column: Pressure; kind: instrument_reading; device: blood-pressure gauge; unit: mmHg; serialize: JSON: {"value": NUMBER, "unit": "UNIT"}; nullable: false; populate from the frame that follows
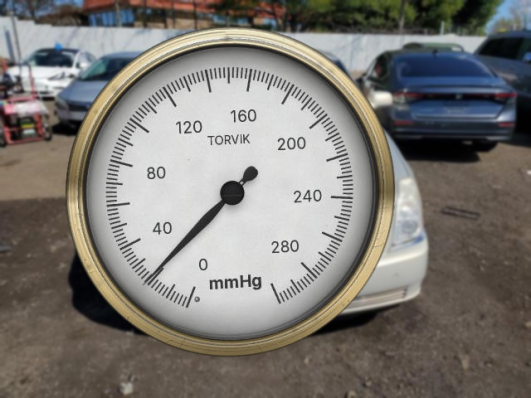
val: {"value": 22, "unit": "mmHg"}
